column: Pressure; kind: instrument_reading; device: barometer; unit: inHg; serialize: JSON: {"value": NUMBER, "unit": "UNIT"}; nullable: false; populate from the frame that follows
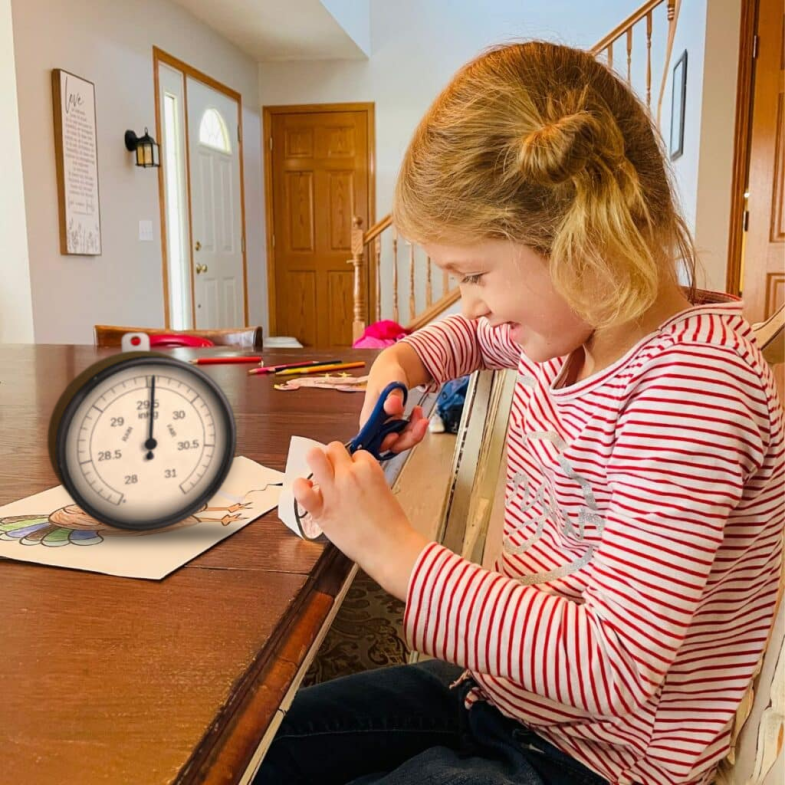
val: {"value": 29.55, "unit": "inHg"}
